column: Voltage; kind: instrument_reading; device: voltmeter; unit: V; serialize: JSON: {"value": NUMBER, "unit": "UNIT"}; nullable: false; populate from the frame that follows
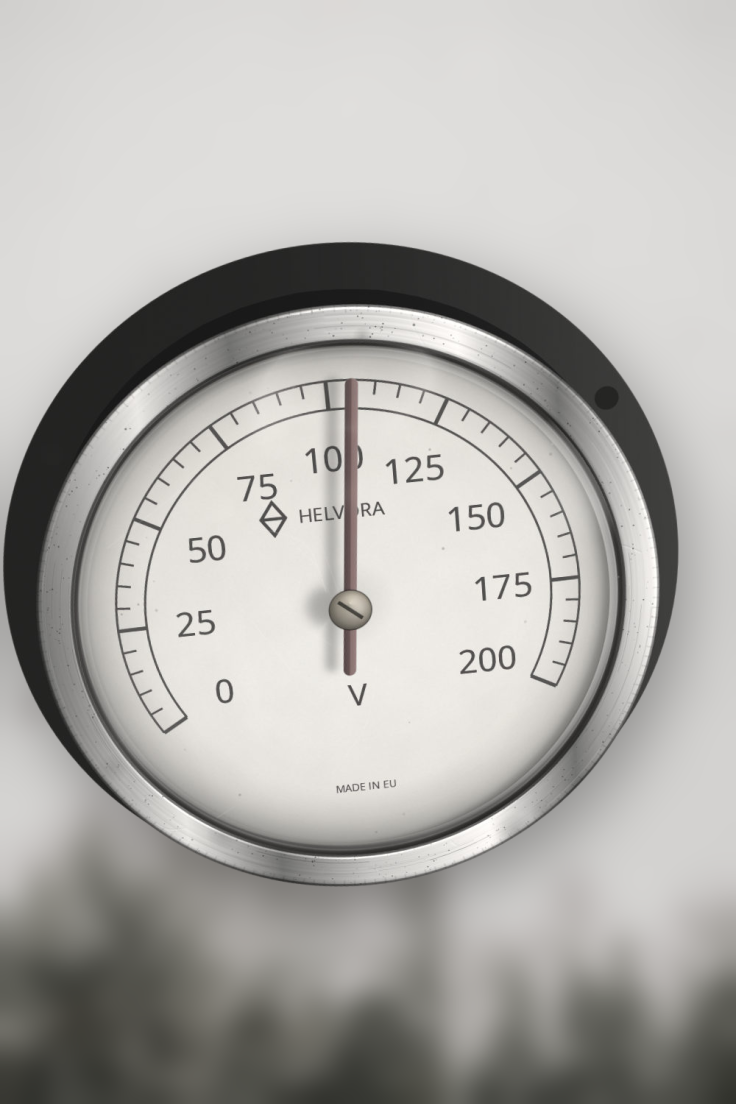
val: {"value": 105, "unit": "V"}
